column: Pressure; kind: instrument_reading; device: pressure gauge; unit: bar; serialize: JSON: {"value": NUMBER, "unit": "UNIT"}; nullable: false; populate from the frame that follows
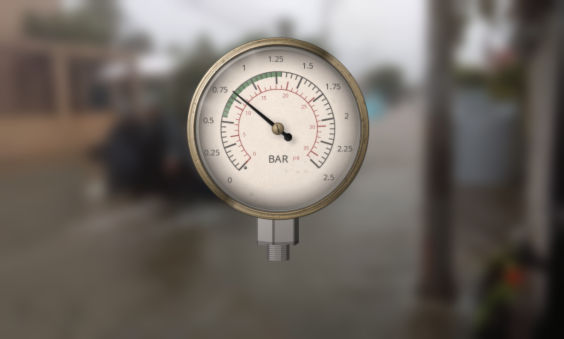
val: {"value": 0.8, "unit": "bar"}
